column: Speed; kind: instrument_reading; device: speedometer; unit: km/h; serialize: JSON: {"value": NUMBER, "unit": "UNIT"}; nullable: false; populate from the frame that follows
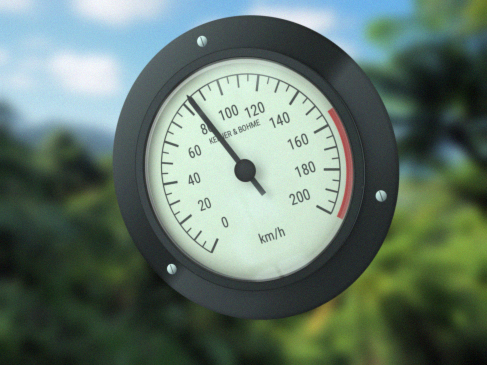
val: {"value": 85, "unit": "km/h"}
